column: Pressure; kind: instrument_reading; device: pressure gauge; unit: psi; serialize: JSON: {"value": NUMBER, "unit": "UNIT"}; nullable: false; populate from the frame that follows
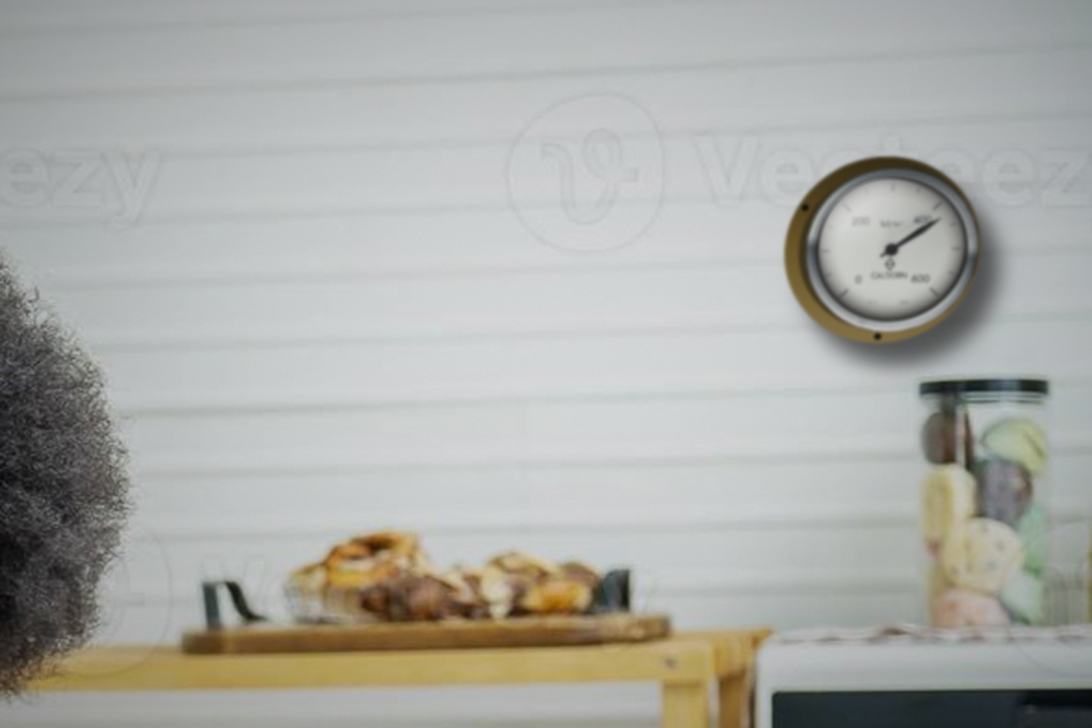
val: {"value": 425, "unit": "psi"}
